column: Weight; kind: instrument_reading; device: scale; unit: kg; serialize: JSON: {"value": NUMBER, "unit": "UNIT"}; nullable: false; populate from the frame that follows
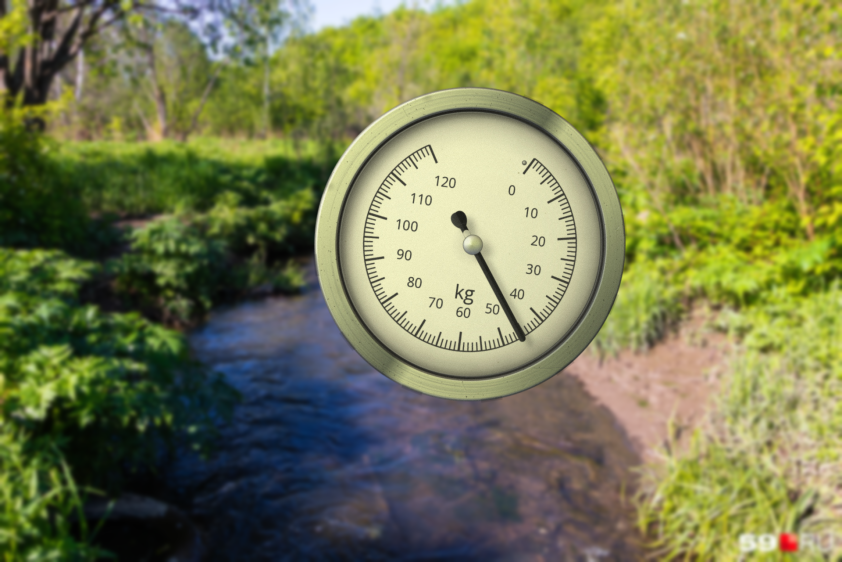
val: {"value": 46, "unit": "kg"}
